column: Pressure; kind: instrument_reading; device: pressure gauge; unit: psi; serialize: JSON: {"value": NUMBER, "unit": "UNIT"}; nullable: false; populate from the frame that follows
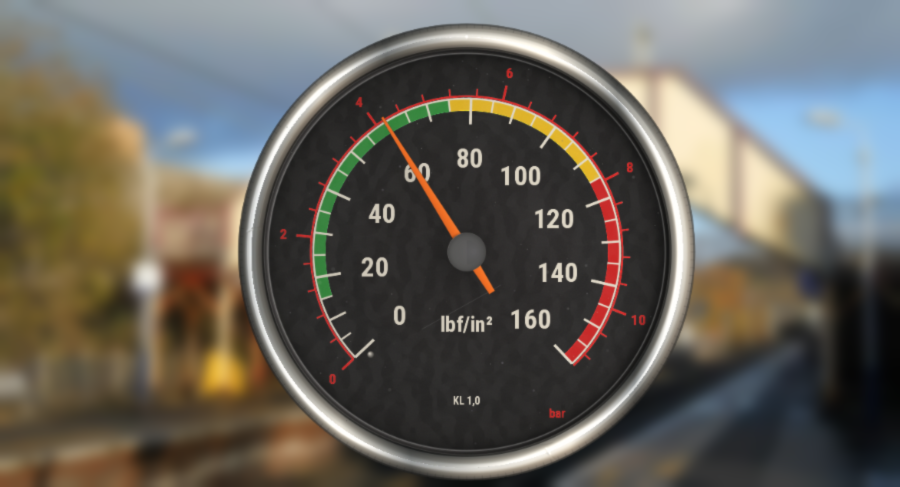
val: {"value": 60, "unit": "psi"}
